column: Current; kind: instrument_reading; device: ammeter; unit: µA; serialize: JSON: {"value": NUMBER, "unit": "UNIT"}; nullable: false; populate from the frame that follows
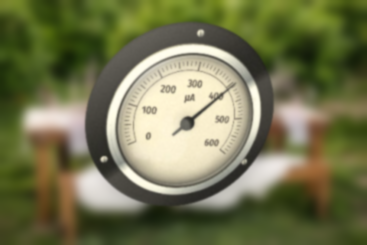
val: {"value": 400, "unit": "µA"}
